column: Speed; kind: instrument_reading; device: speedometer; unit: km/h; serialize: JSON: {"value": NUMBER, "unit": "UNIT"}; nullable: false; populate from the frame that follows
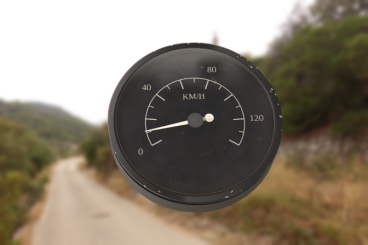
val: {"value": 10, "unit": "km/h"}
